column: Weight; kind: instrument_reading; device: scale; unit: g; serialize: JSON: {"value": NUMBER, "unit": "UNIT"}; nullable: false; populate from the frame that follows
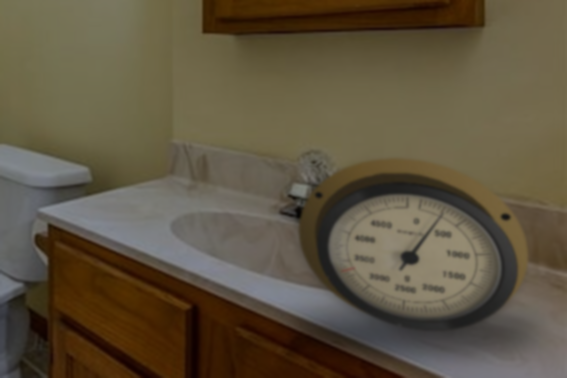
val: {"value": 250, "unit": "g"}
